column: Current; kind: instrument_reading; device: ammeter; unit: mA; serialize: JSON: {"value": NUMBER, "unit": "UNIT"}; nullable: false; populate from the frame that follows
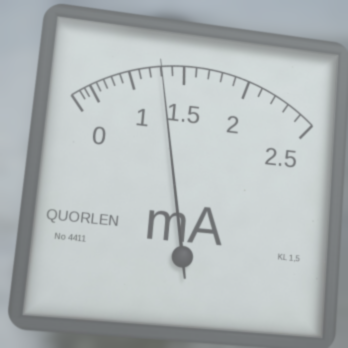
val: {"value": 1.3, "unit": "mA"}
